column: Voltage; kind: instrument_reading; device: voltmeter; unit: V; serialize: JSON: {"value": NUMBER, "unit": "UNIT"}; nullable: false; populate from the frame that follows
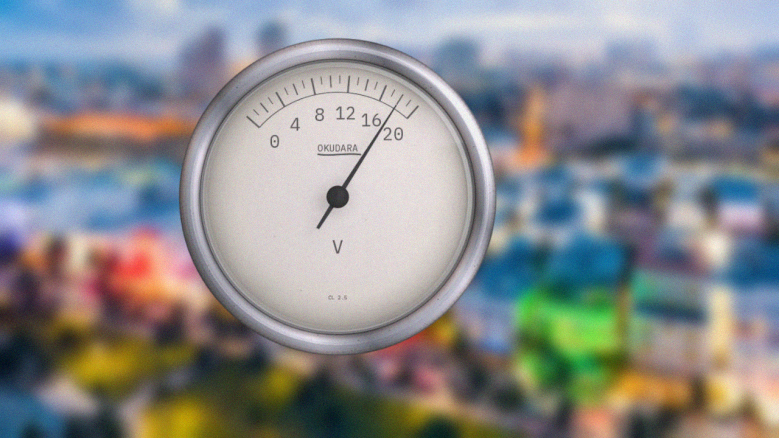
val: {"value": 18, "unit": "V"}
